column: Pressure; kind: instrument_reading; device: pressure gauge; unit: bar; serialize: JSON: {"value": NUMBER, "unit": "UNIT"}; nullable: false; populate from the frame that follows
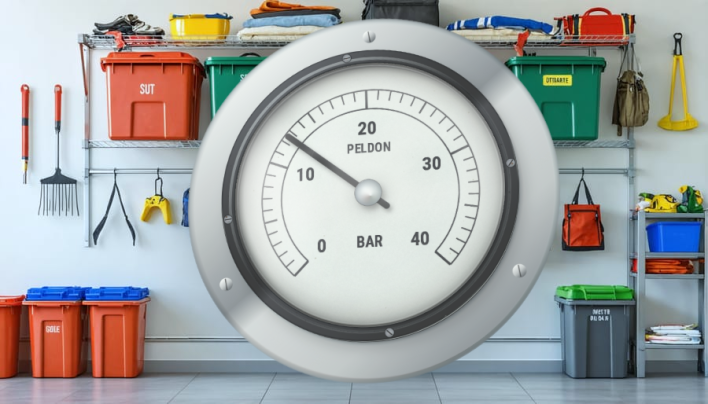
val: {"value": 12.5, "unit": "bar"}
